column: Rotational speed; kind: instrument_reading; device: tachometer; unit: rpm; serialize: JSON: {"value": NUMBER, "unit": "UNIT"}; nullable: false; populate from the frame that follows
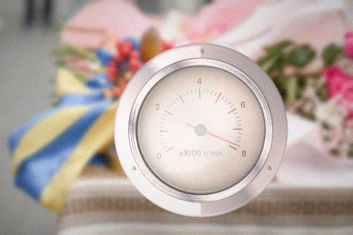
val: {"value": 7800, "unit": "rpm"}
